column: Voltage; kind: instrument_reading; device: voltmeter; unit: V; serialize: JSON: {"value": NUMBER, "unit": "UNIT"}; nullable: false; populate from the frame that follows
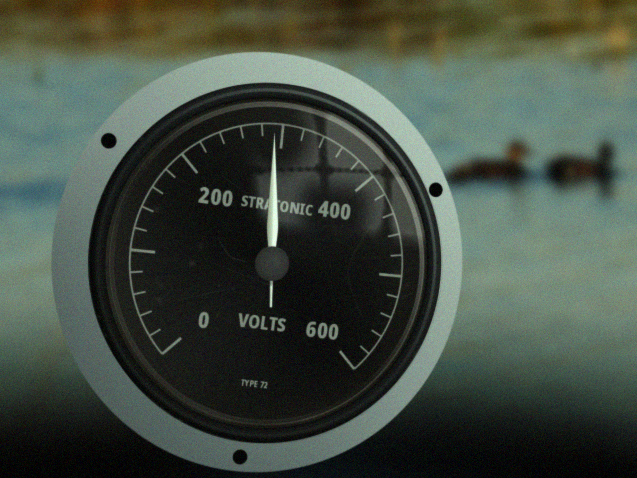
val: {"value": 290, "unit": "V"}
